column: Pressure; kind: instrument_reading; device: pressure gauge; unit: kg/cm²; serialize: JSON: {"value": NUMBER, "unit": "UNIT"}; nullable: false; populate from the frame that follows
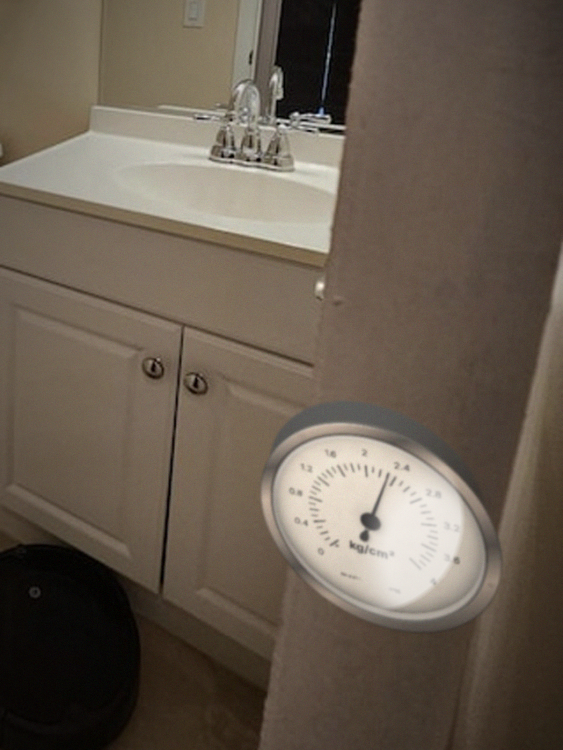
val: {"value": 2.3, "unit": "kg/cm²"}
